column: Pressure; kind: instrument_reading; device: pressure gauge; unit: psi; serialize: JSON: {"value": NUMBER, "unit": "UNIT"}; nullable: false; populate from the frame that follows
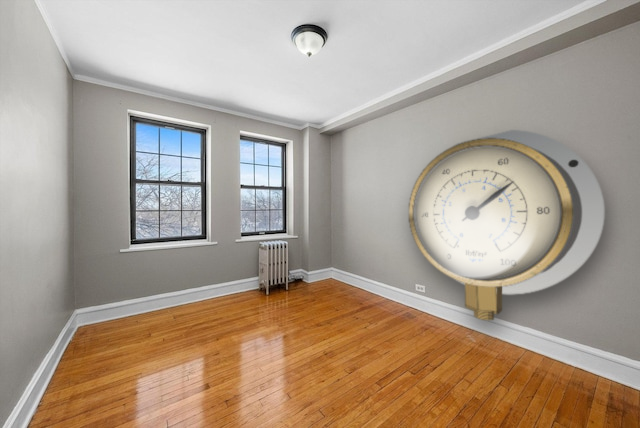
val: {"value": 67.5, "unit": "psi"}
